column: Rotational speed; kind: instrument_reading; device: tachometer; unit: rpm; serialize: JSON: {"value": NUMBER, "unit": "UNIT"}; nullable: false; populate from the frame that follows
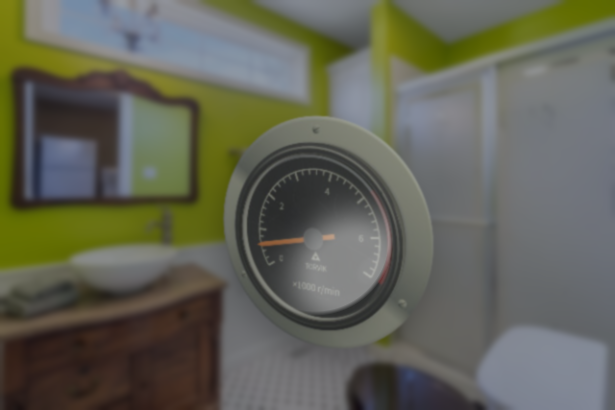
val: {"value": 600, "unit": "rpm"}
